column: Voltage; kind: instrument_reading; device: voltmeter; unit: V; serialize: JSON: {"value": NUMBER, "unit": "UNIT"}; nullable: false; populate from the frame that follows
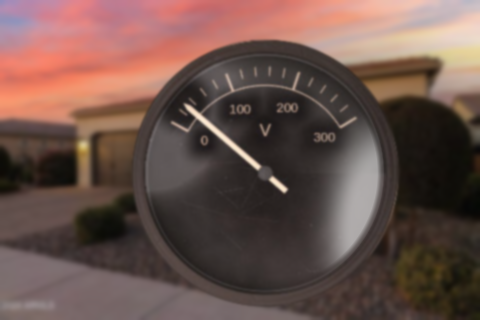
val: {"value": 30, "unit": "V"}
